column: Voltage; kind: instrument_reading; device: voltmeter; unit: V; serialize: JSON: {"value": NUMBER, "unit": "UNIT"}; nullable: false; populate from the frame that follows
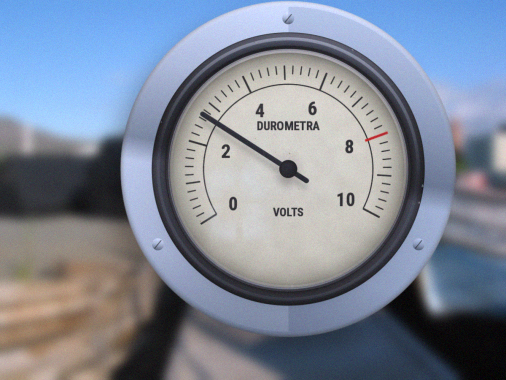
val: {"value": 2.7, "unit": "V"}
